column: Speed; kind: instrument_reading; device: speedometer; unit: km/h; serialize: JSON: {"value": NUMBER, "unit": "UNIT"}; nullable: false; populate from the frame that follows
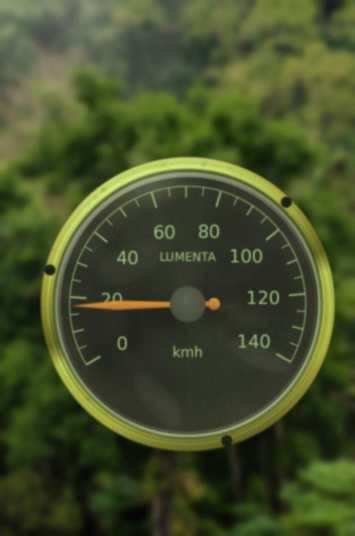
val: {"value": 17.5, "unit": "km/h"}
